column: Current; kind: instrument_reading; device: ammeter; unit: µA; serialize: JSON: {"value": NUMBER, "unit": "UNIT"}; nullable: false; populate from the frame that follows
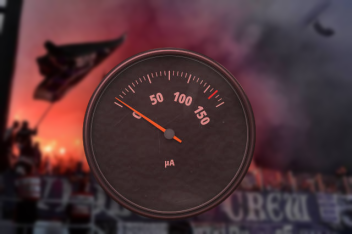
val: {"value": 5, "unit": "µA"}
